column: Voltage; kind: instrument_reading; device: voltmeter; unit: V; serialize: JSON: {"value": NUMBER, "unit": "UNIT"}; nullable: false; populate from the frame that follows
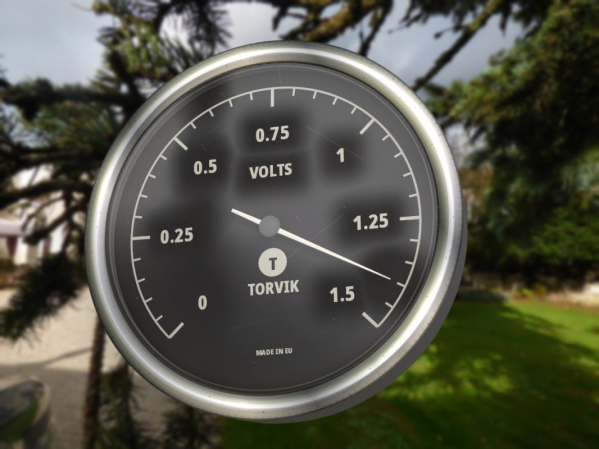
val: {"value": 1.4, "unit": "V"}
